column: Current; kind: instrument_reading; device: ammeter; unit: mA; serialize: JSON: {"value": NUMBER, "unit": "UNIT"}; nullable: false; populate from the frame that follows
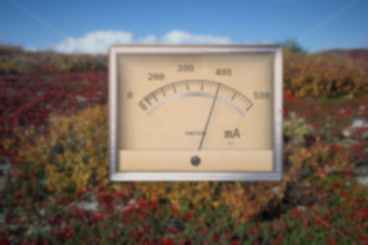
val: {"value": 400, "unit": "mA"}
